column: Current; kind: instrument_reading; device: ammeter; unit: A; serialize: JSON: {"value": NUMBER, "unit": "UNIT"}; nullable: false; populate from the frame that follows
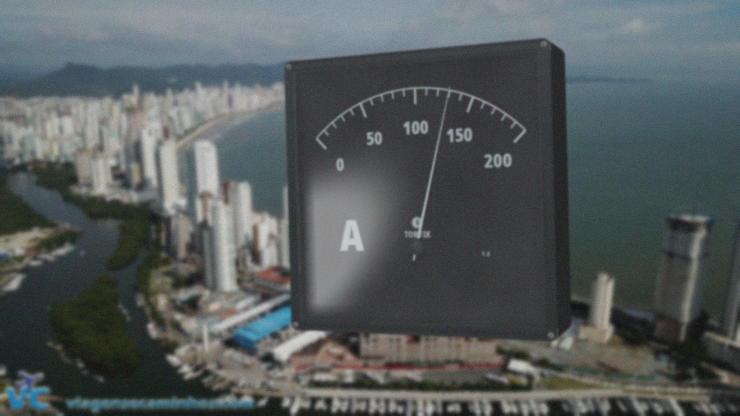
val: {"value": 130, "unit": "A"}
